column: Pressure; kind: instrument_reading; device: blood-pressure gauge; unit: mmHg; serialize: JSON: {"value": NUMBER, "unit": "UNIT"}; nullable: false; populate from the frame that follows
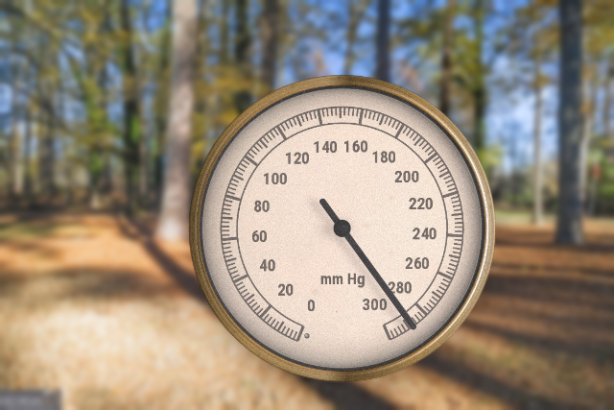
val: {"value": 288, "unit": "mmHg"}
